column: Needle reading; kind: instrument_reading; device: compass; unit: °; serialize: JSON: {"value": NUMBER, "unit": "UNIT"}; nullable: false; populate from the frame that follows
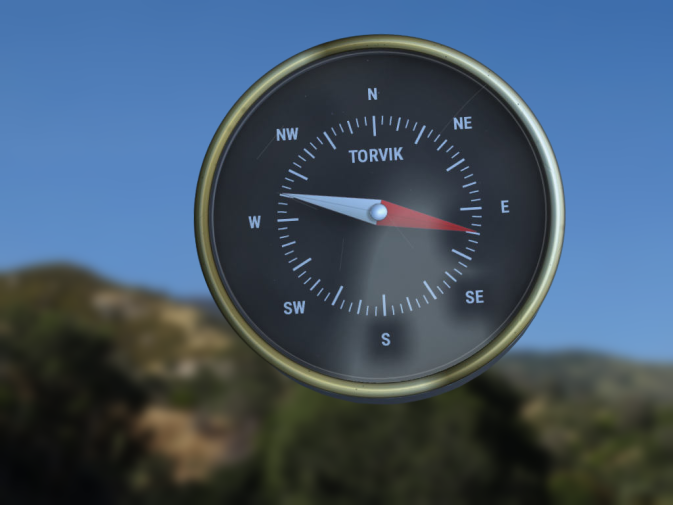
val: {"value": 105, "unit": "°"}
